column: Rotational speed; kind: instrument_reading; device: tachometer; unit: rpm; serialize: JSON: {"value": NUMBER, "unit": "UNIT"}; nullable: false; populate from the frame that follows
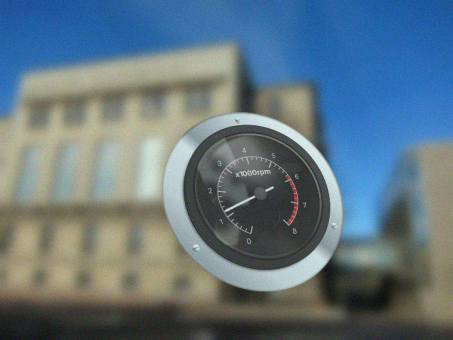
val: {"value": 1200, "unit": "rpm"}
